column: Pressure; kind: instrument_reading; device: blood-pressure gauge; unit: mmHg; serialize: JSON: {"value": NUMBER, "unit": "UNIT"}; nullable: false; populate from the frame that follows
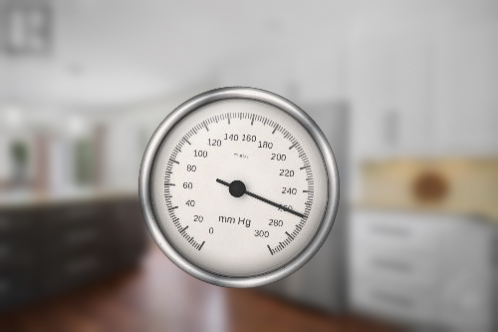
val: {"value": 260, "unit": "mmHg"}
